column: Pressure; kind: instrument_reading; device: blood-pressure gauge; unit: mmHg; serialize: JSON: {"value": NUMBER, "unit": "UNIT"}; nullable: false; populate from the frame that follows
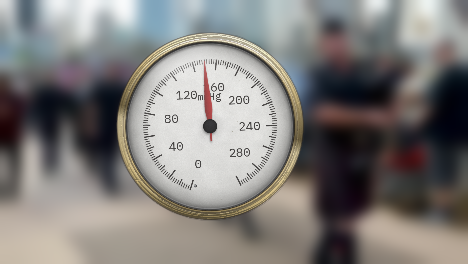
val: {"value": 150, "unit": "mmHg"}
